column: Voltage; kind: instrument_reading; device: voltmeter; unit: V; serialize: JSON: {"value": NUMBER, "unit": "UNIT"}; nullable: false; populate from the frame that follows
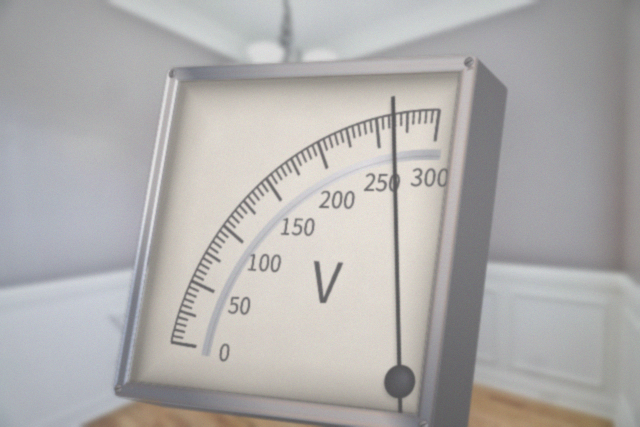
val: {"value": 265, "unit": "V"}
